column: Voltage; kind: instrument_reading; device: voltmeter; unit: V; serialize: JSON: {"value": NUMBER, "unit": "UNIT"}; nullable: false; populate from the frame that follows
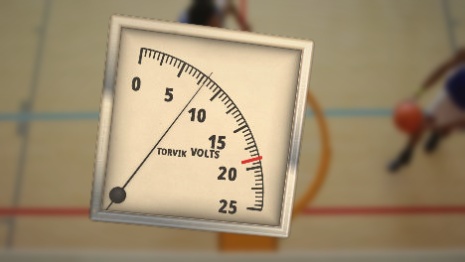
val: {"value": 8, "unit": "V"}
